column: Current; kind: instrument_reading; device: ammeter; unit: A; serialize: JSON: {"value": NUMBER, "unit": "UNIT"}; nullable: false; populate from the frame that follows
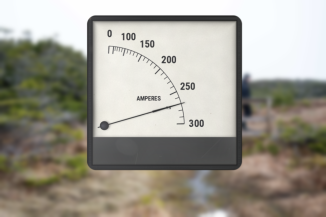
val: {"value": 270, "unit": "A"}
